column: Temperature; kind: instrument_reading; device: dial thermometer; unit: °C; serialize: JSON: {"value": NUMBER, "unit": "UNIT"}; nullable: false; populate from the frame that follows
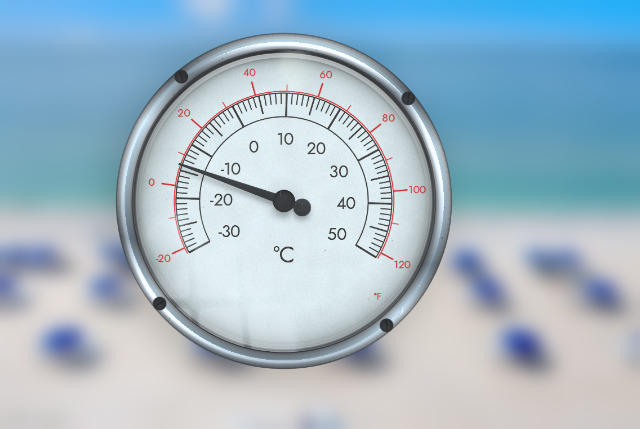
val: {"value": -14, "unit": "°C"}
